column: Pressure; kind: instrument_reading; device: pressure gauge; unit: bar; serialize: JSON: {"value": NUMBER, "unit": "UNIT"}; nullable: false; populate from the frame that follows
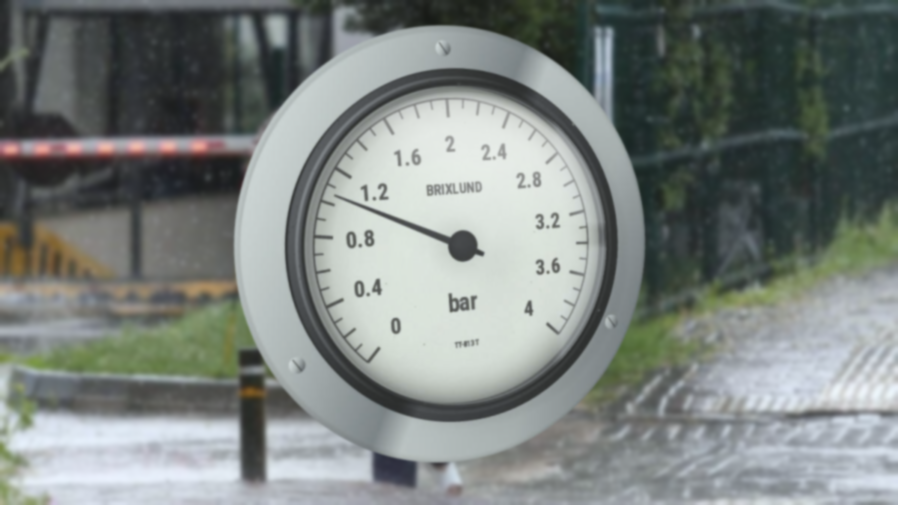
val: {"value": 1.05, "unit": "bar"}
